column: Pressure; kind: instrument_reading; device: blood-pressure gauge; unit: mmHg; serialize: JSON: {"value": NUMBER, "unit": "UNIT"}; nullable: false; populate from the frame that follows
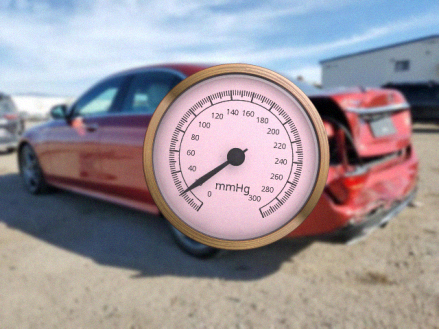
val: {"value": 20, "unit": "mmHg"}
